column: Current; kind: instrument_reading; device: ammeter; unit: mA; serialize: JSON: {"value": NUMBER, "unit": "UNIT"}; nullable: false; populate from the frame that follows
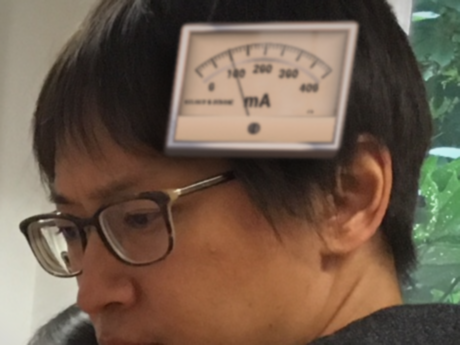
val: {"value": 100, "unit": "mA"}
